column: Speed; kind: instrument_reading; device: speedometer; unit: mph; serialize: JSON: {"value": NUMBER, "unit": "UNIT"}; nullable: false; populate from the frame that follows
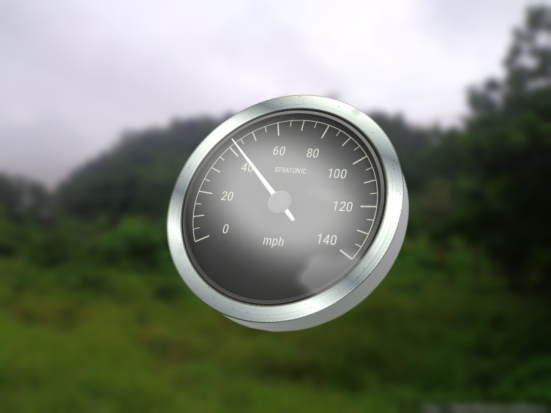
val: {"value": 42.5, "unit": "mph"}
